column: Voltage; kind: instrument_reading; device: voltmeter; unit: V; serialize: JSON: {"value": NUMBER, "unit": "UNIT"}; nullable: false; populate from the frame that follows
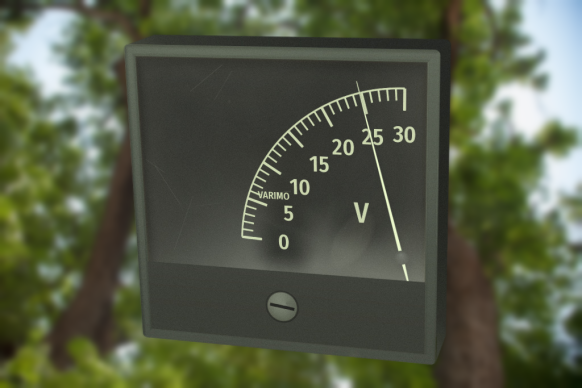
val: {"value": 25, "unit": "V"}
